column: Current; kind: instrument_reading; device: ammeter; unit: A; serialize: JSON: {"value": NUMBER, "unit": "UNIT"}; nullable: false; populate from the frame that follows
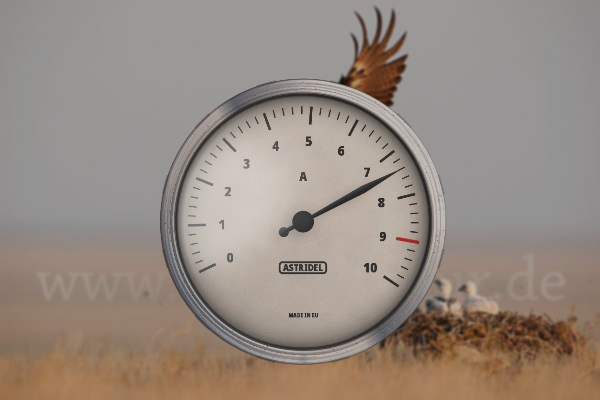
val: {"value": 7.4, "unit": "A"}
